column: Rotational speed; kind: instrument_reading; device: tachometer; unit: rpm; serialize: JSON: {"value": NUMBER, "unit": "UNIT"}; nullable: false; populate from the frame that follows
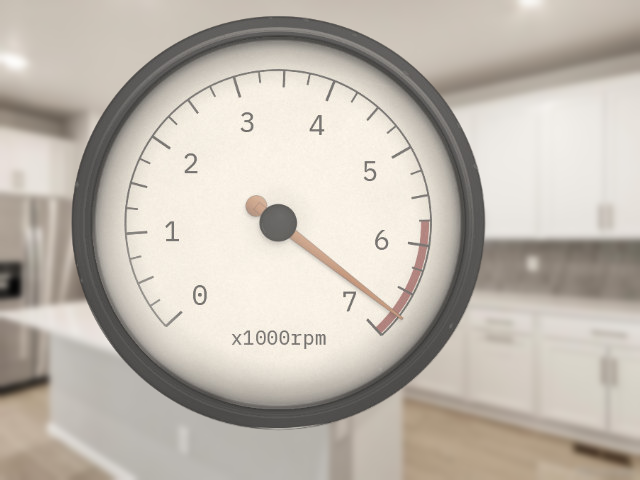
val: {"value": 6750, "unit": "rpm"}
